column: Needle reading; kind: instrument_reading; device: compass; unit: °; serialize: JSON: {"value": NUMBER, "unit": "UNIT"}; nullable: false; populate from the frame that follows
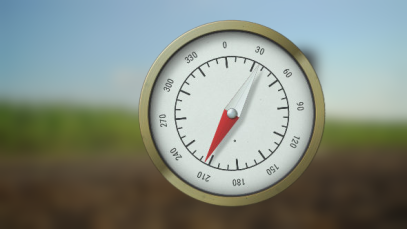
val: {"value": 215, "unit": "°"}
